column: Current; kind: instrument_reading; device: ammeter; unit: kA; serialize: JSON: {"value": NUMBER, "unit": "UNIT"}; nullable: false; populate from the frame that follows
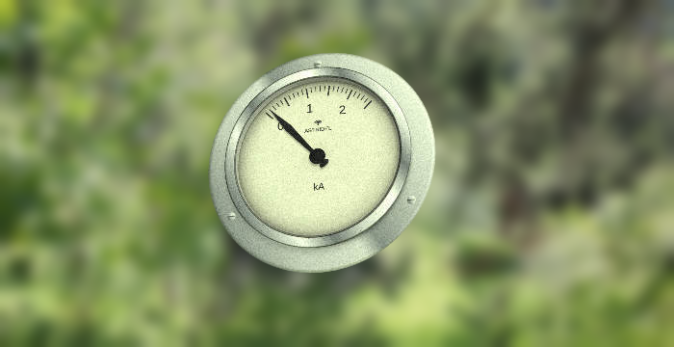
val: {"value": 0.1, "unit": "kA"}
